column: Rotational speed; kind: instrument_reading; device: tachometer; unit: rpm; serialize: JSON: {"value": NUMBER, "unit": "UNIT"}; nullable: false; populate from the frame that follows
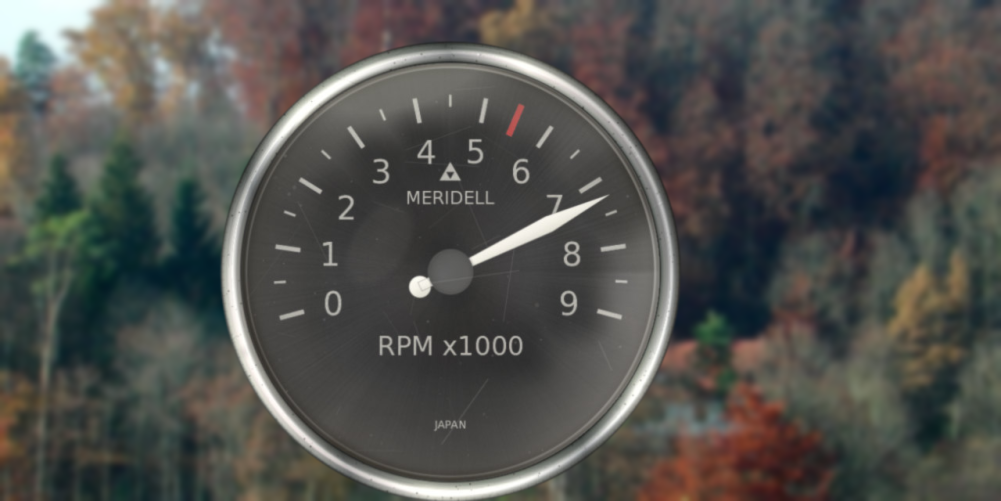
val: {"value": 7250, "unit": "rpm"}
